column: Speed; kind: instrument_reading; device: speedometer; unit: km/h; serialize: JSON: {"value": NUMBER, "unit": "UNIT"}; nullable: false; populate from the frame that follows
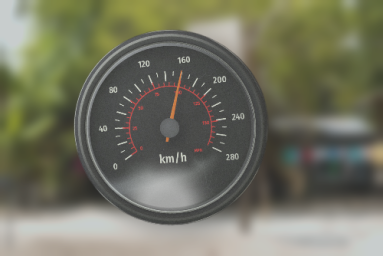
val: {"value": 160, "unit": "km/h"}
